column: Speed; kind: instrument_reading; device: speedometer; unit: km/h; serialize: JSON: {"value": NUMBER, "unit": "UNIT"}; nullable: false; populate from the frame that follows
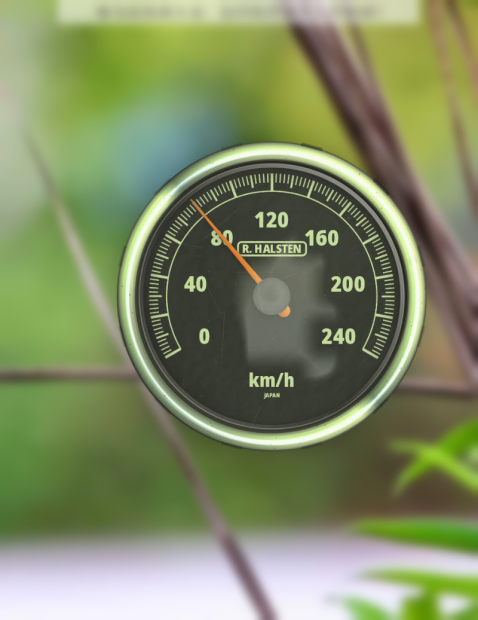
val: {"value": 80, "unit": "km/h"}
